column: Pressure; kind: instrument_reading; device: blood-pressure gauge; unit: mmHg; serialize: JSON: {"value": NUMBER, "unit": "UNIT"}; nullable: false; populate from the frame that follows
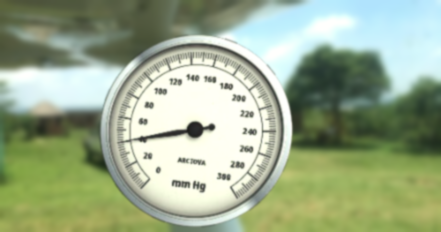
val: {"value": 40, "unit": "mmHg"}
